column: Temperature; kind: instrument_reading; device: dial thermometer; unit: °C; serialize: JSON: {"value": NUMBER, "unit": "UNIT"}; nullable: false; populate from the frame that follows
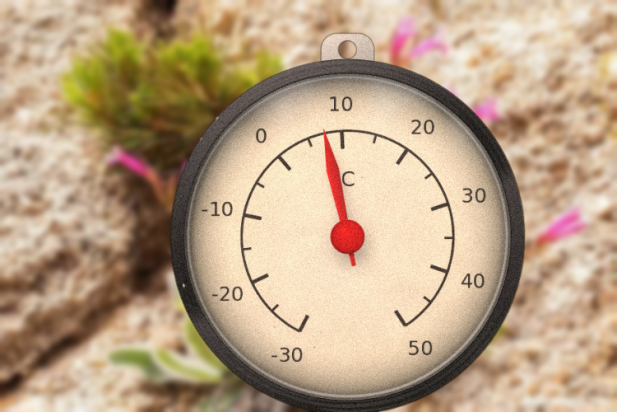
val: {"value": 7.5, "unit": "°C"}
